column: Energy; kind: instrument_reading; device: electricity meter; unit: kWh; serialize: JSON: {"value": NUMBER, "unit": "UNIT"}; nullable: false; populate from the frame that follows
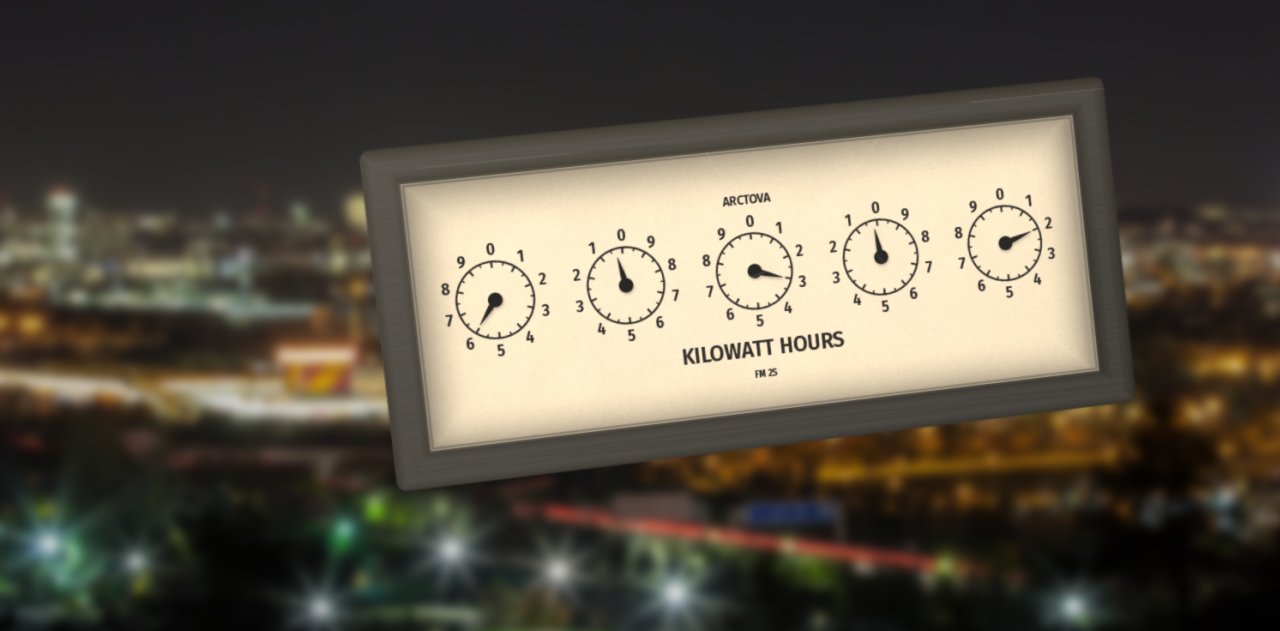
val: {"value": 60302, "unit": "kWh"}
